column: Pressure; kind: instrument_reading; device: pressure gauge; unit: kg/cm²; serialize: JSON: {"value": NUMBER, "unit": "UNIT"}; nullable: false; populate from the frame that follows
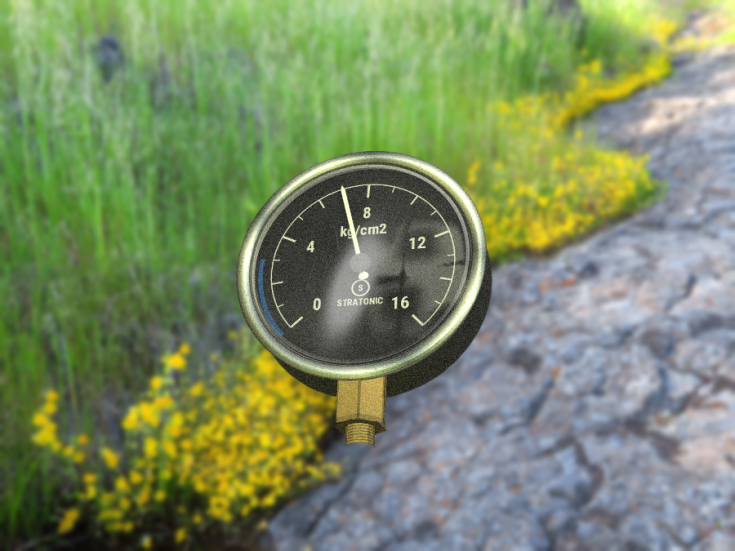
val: {"value": 7, "unit": "kg/cm²"}
